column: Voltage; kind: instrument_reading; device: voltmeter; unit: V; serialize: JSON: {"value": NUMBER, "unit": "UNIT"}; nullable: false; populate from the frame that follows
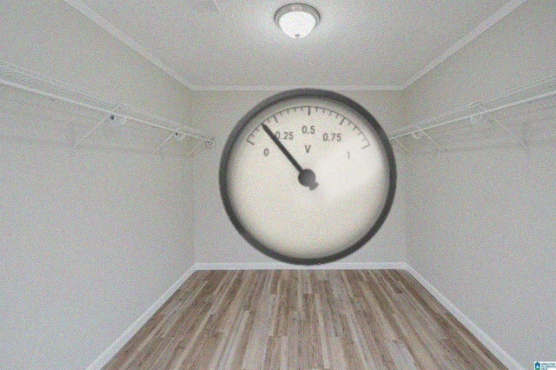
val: {"value": 0.15, "unit": "V"}
